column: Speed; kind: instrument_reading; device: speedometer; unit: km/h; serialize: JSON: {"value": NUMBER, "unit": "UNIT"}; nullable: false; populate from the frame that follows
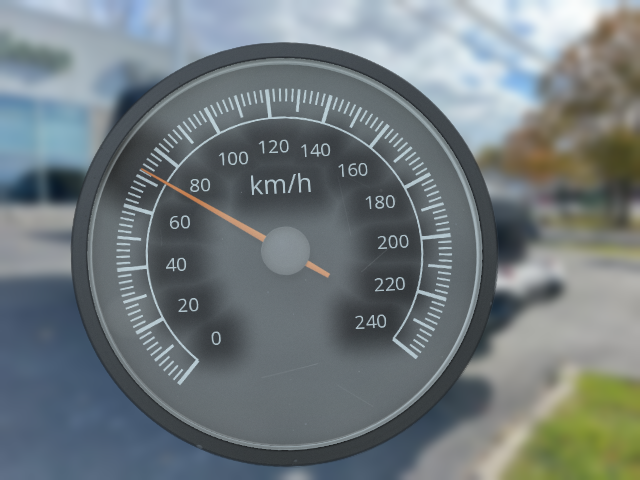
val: {"value": 72, "unit": "km/h"}
